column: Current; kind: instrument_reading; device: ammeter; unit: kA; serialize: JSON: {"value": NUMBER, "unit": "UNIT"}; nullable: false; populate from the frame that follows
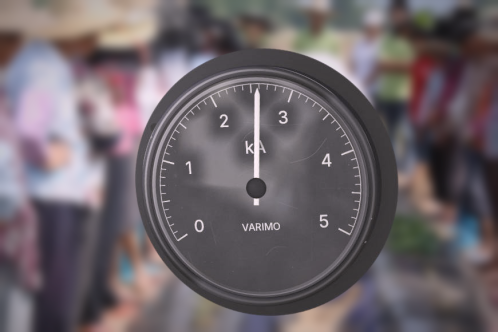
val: {"value": 2.6, "unit": "kA"}
